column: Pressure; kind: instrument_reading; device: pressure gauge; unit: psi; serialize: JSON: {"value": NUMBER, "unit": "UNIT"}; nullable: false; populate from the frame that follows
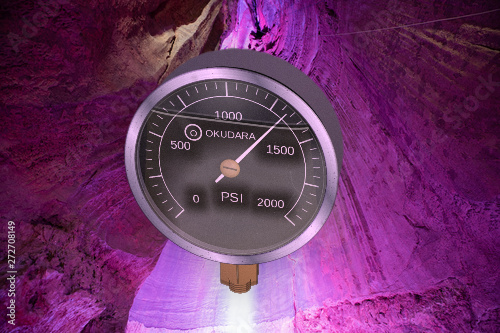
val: {"value": 1325, "unit": "psi"}
